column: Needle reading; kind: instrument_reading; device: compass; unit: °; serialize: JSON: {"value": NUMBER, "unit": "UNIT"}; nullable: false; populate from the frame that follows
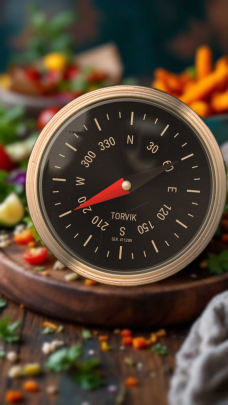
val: {"value": 240, "unit": "°"}
